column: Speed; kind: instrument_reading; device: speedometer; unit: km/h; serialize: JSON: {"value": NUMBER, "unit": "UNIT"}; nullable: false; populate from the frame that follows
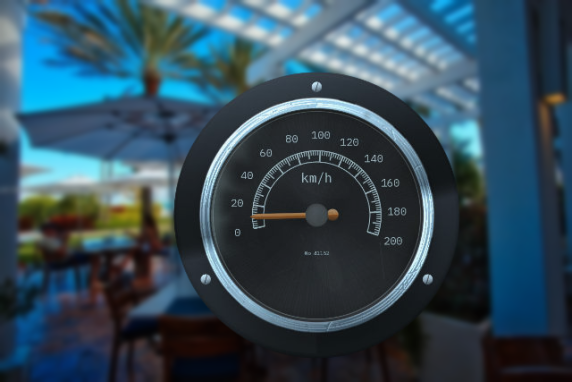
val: {"value": 10, "unit": "km/h"}
